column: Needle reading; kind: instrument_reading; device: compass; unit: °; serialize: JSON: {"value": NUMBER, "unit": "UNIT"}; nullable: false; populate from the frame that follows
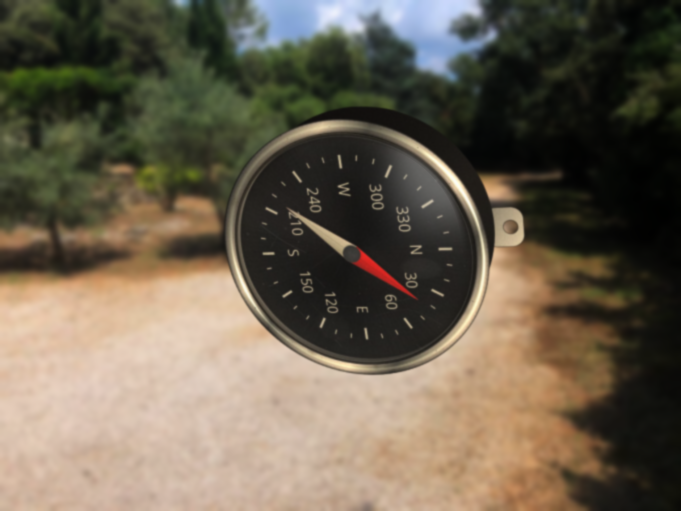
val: {"value": 40, "unit": "°"}
